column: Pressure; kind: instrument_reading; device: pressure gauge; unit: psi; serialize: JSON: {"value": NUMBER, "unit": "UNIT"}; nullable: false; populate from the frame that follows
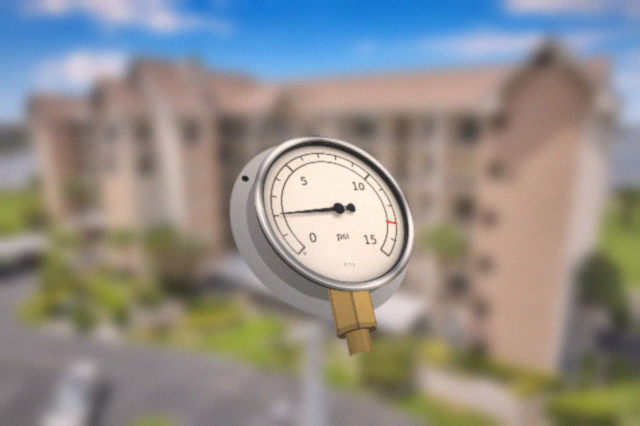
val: {"value": 2, "unit": "psi"}
